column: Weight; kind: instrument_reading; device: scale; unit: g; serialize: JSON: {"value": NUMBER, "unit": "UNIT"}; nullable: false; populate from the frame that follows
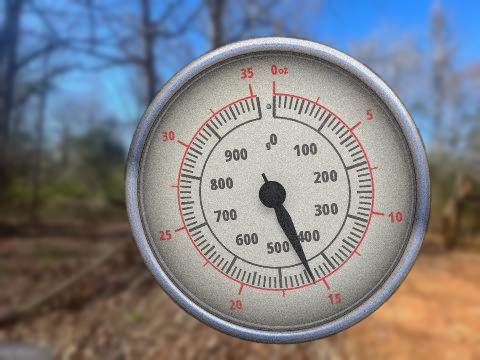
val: {"value": 440, "unit": "g"}
